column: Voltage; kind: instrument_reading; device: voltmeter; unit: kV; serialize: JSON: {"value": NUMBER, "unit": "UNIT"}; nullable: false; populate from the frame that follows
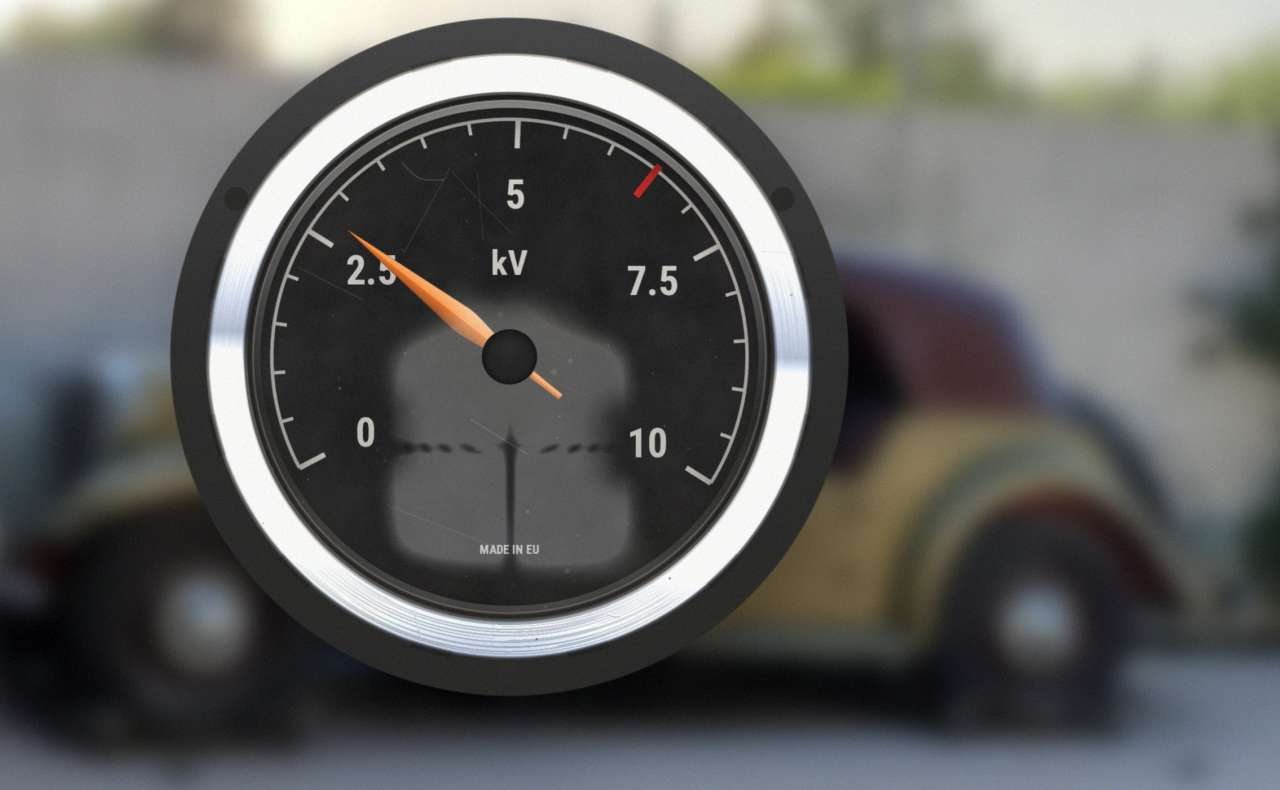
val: {"value": 2.75, "unit": "kV"}
